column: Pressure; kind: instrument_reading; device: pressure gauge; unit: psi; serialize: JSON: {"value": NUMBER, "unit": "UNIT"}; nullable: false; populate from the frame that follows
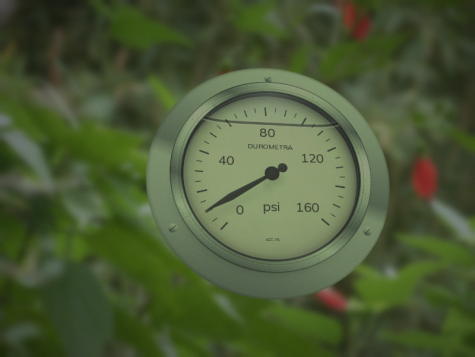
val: {"value": 10, "unit": "psi"}
